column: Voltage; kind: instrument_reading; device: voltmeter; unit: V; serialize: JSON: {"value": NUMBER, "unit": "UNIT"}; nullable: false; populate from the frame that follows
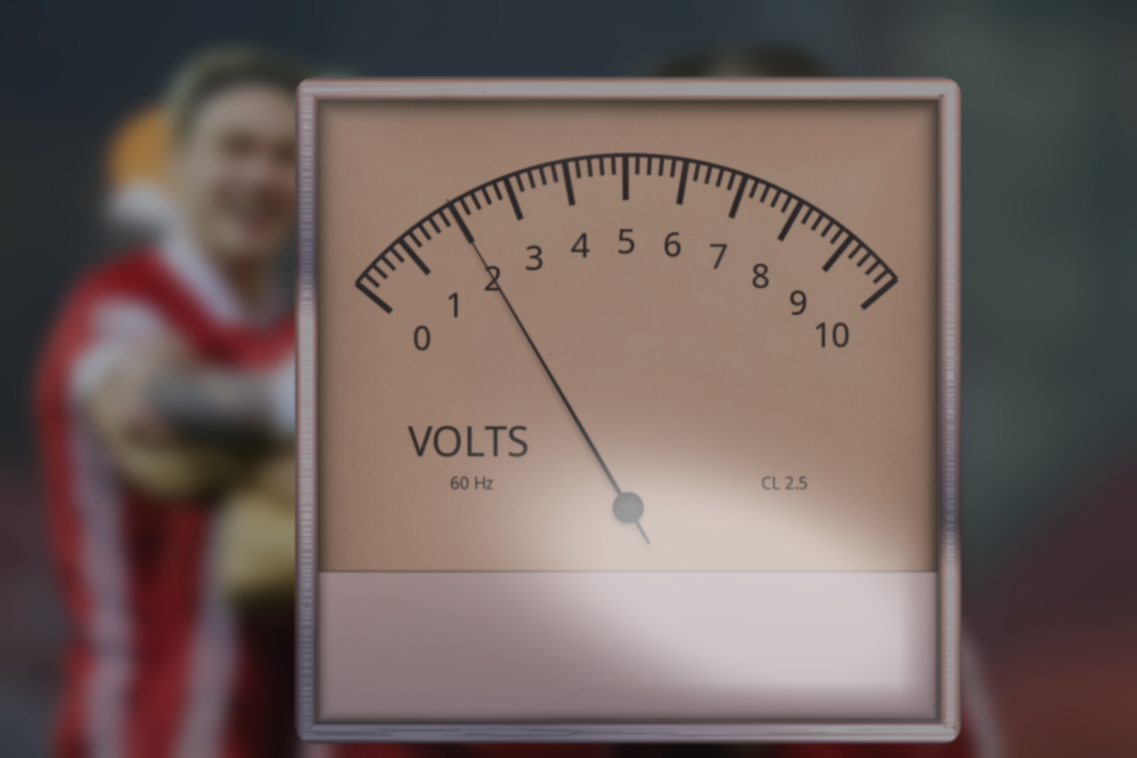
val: {"value": 2, "unit": "V"}
